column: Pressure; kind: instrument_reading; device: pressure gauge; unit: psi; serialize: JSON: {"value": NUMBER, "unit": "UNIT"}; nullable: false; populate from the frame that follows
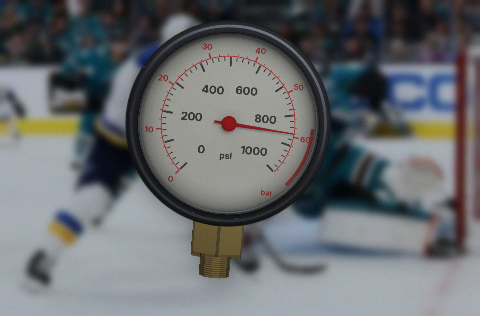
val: {"value": 860, "unit": "psi"}
